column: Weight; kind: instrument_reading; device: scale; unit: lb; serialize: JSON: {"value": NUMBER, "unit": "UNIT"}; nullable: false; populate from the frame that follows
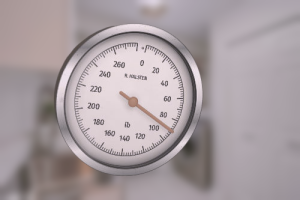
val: {"value": 90, "unit": "lb"}
